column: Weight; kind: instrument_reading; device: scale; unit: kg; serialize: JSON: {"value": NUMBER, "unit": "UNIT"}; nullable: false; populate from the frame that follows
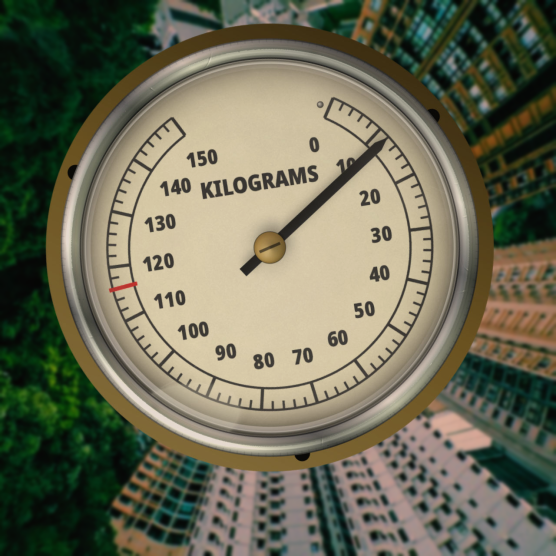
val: {"value": 12, "unit": "kg"}
